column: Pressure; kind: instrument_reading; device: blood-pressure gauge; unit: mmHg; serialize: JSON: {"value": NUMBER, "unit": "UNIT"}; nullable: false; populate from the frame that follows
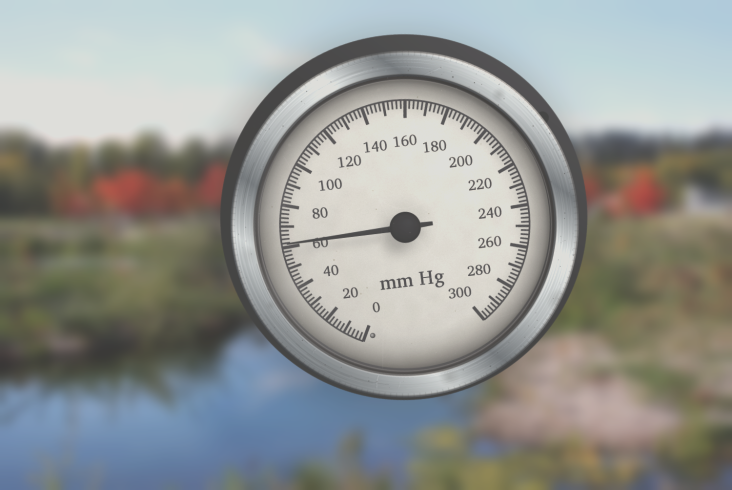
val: {"value": 62, "unit": "mmHg"}
